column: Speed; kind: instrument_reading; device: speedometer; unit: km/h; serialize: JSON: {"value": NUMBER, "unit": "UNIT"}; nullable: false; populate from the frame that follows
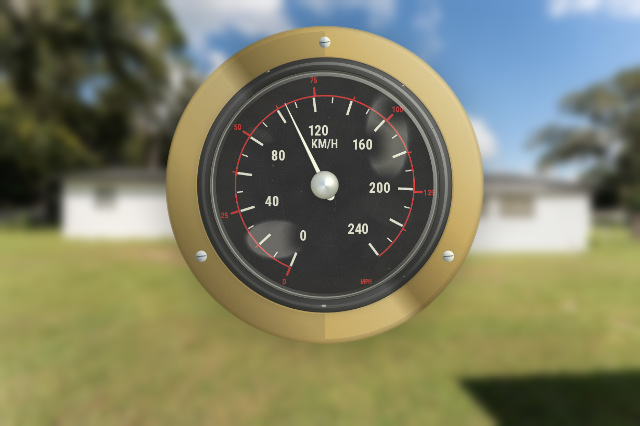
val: {"value": 105, "unit": "km/h"}
